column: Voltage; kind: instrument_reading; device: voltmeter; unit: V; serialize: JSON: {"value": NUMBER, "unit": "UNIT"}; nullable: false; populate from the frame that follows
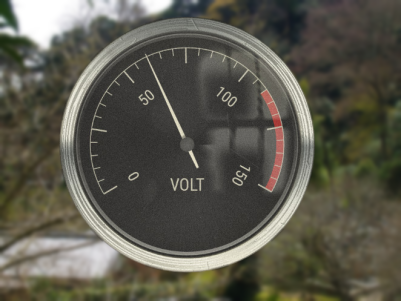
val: {"value": 60, "unit": "V"}
